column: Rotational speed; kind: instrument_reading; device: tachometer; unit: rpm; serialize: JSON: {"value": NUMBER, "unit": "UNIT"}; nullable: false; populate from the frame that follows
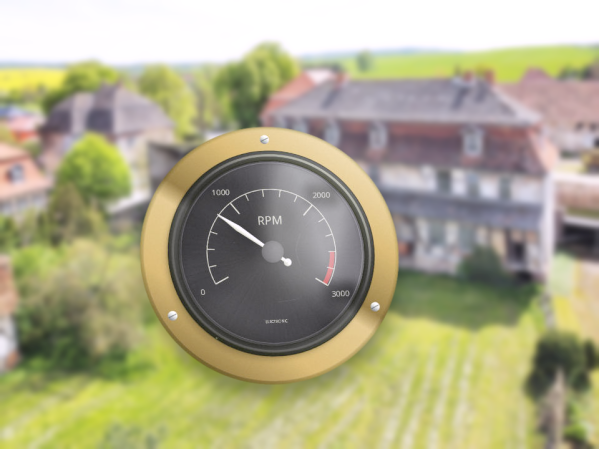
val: {"value": 800, "unit": "rpm"}
